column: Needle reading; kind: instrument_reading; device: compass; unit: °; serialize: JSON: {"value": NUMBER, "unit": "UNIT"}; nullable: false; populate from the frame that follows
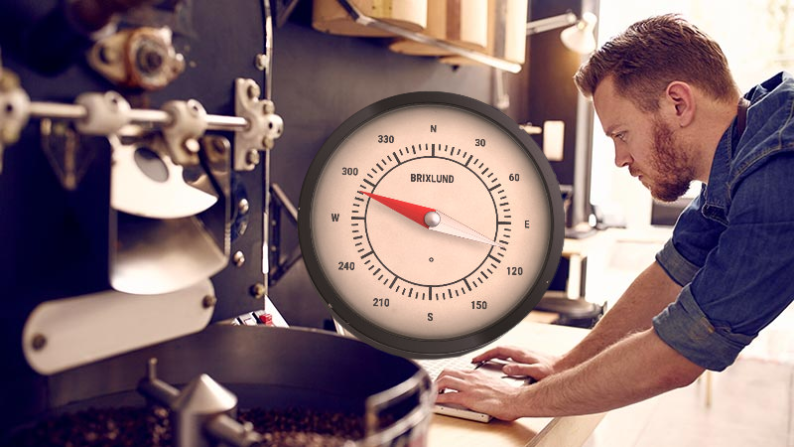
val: {"value": 290, "unit": "°"}
